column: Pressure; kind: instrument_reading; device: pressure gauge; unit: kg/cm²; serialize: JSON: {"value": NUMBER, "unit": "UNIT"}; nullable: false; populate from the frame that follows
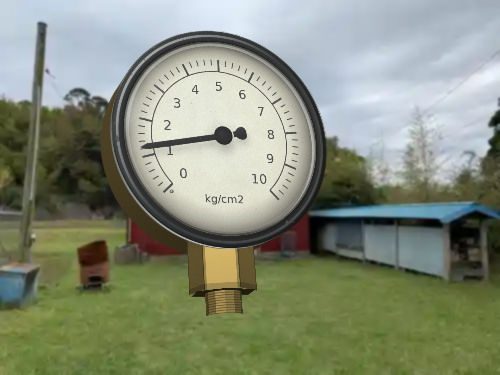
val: {"value": 1.2, "unit": "kg/cm²"}
